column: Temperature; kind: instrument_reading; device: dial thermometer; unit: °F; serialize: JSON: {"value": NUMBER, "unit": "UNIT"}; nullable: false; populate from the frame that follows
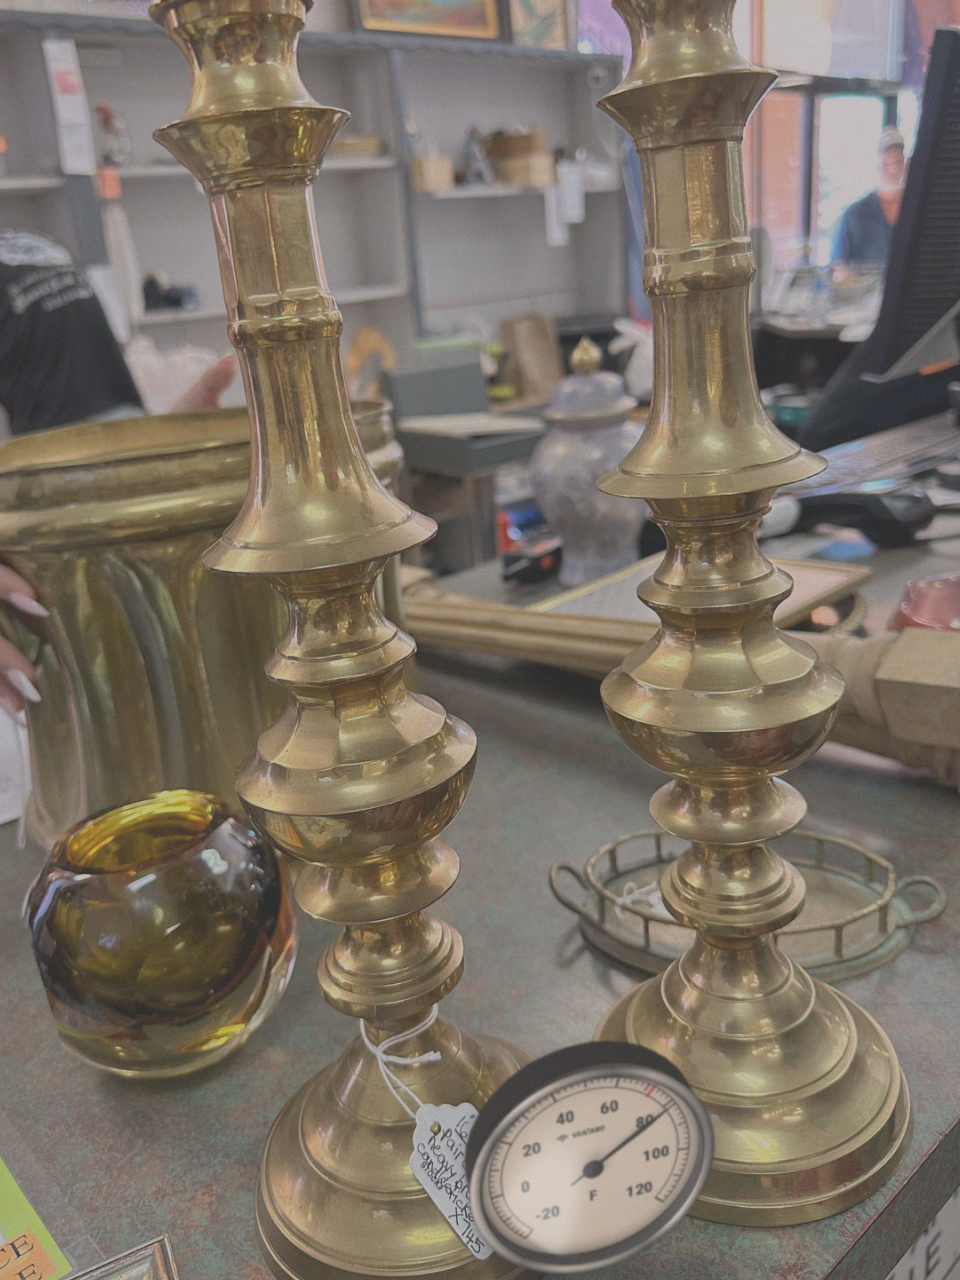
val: {"value": 80, "unit": "°F"}
